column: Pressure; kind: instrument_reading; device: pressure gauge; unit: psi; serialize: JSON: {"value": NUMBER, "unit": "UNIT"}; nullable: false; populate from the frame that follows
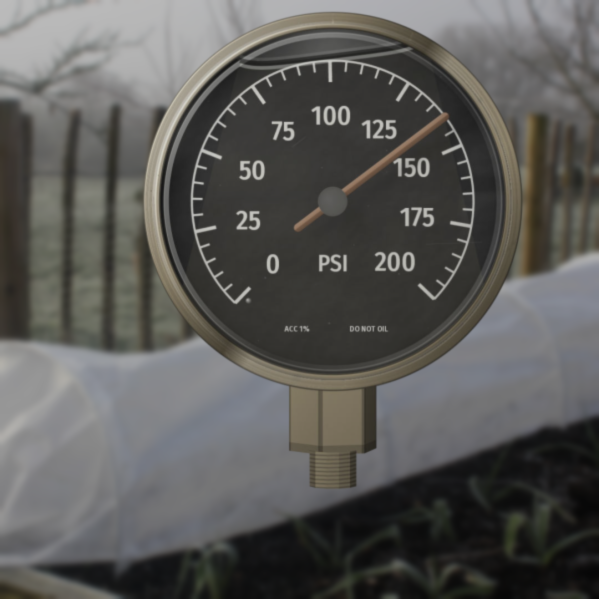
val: {"value": 140, "unit": "psi"}
